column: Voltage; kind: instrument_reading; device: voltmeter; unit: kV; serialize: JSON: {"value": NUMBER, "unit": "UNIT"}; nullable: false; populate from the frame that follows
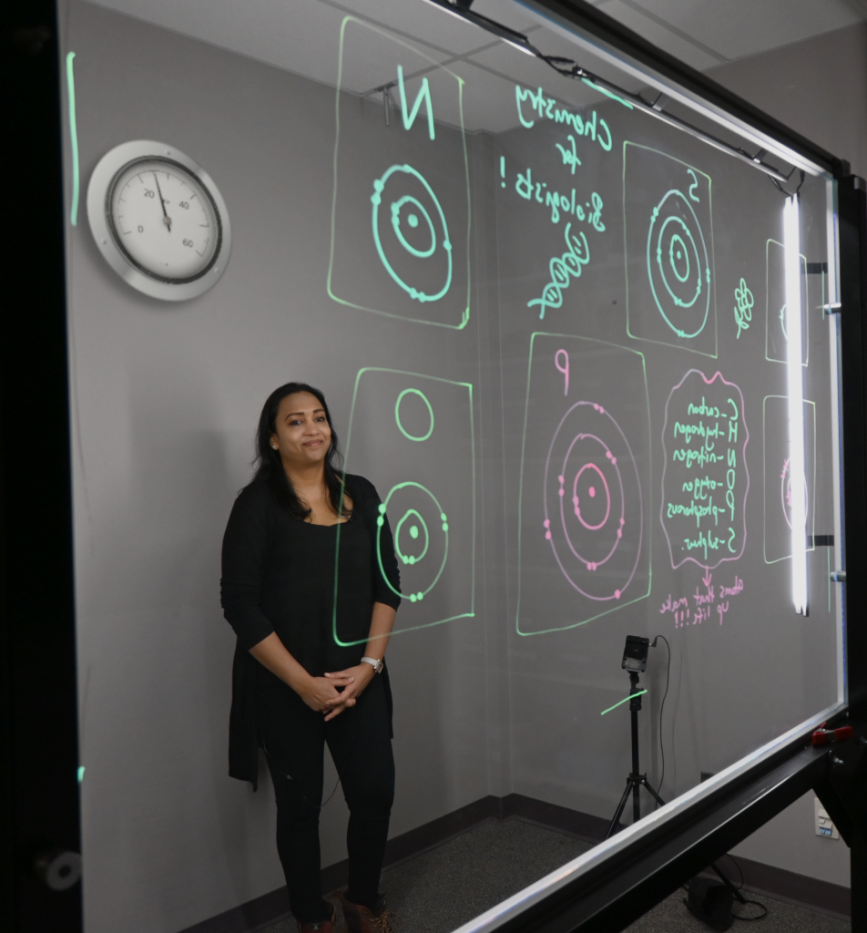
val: {"value": 25, "unit": "kV"}
